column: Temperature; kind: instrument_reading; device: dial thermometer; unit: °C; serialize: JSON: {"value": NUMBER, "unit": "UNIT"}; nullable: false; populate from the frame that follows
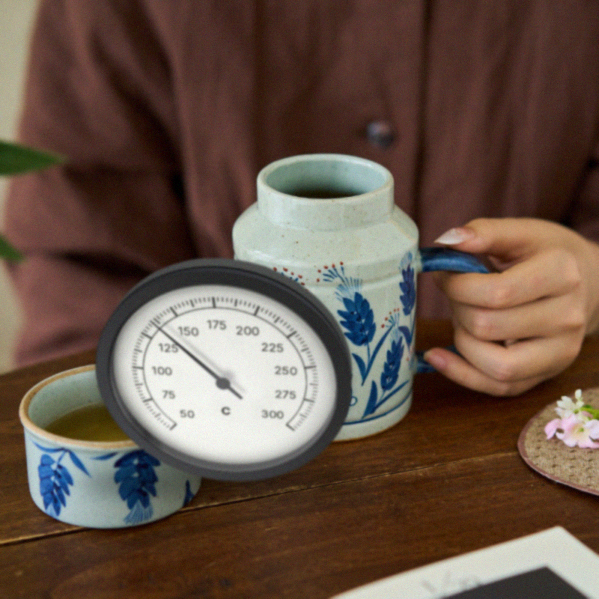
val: {"value": 137.5, "unit": "°C"}
